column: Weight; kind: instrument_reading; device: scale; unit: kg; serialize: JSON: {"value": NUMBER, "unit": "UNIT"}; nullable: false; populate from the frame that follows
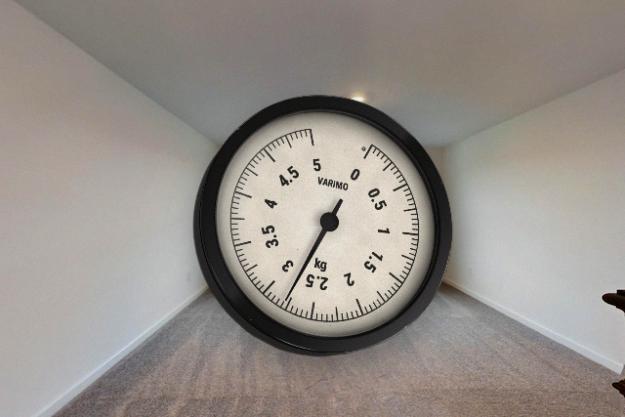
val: {"value": 2.8, "unit": "kg"}
